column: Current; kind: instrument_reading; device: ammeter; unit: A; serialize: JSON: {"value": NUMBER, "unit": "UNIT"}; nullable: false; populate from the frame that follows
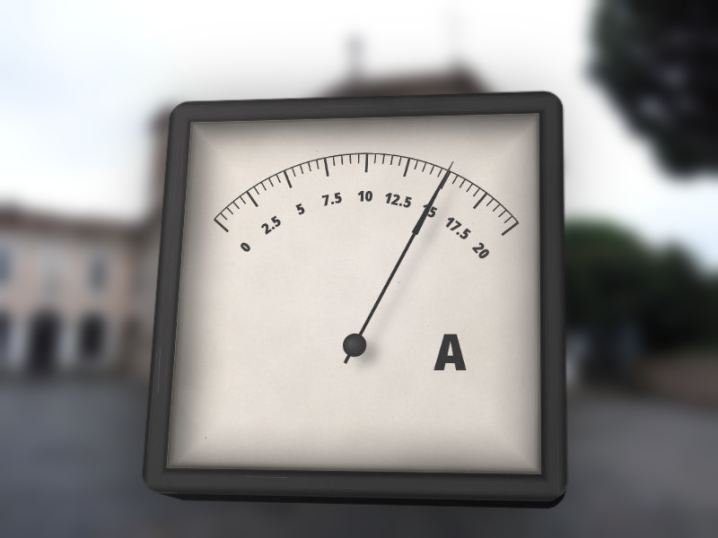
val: {"value": 15, "unit": "A"}
